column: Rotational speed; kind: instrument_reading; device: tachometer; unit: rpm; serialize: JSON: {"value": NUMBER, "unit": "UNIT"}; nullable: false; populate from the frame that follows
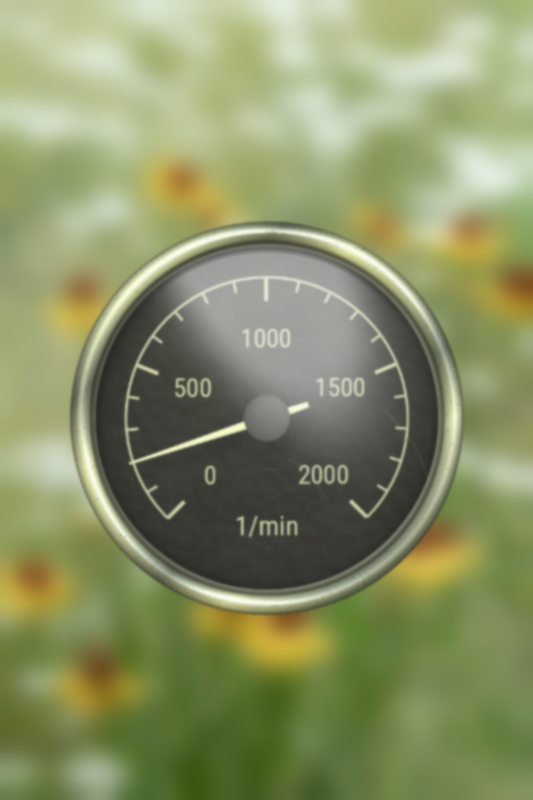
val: {"value": 200, "unit": "rpm"}
